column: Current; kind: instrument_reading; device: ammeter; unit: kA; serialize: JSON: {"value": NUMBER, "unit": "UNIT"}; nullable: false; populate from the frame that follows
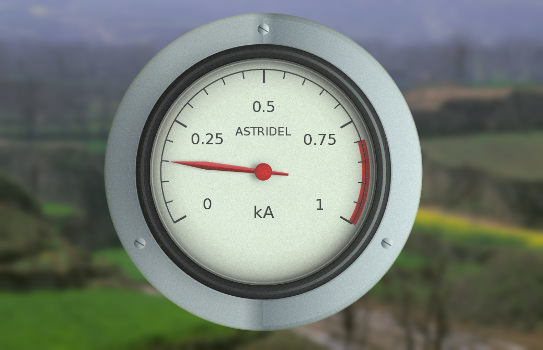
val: {"value": 0.15, "unit": "kA"}
